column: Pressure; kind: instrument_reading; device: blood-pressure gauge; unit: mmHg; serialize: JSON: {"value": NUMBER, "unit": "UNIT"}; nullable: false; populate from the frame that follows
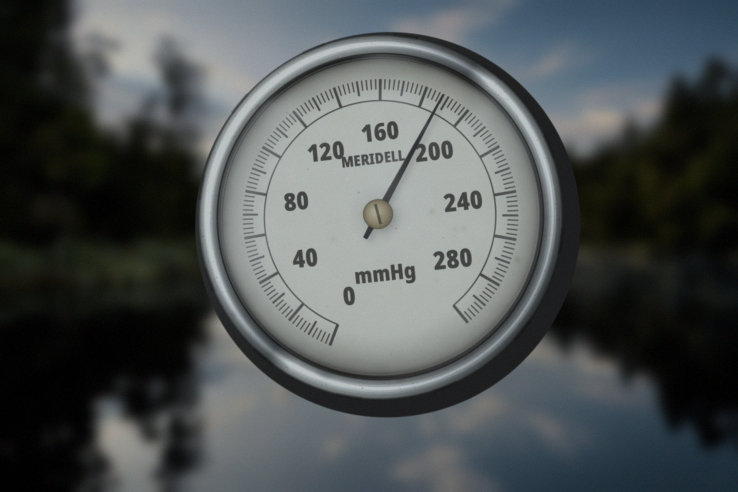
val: {"value": 188, "unit": "mmHg"}
